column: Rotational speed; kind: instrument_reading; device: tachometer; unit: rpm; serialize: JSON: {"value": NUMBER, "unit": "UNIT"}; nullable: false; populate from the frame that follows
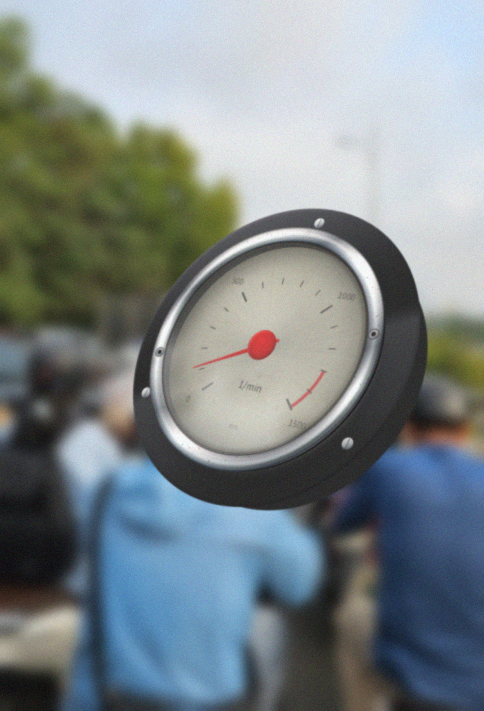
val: {"value": 100, "unit": "rpm"}
